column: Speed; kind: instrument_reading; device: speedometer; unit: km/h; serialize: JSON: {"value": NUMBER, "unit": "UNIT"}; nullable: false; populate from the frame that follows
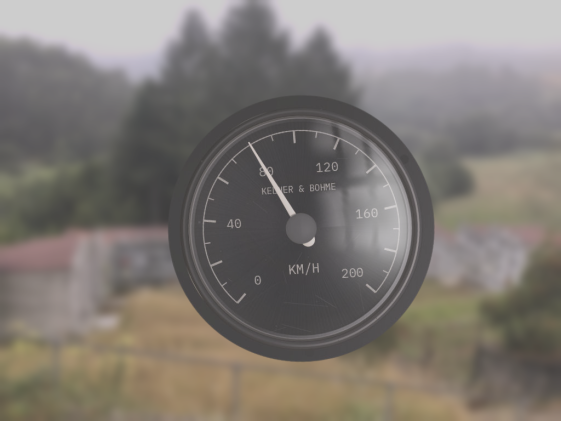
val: {"value": 80, "unit": "km/h"}
